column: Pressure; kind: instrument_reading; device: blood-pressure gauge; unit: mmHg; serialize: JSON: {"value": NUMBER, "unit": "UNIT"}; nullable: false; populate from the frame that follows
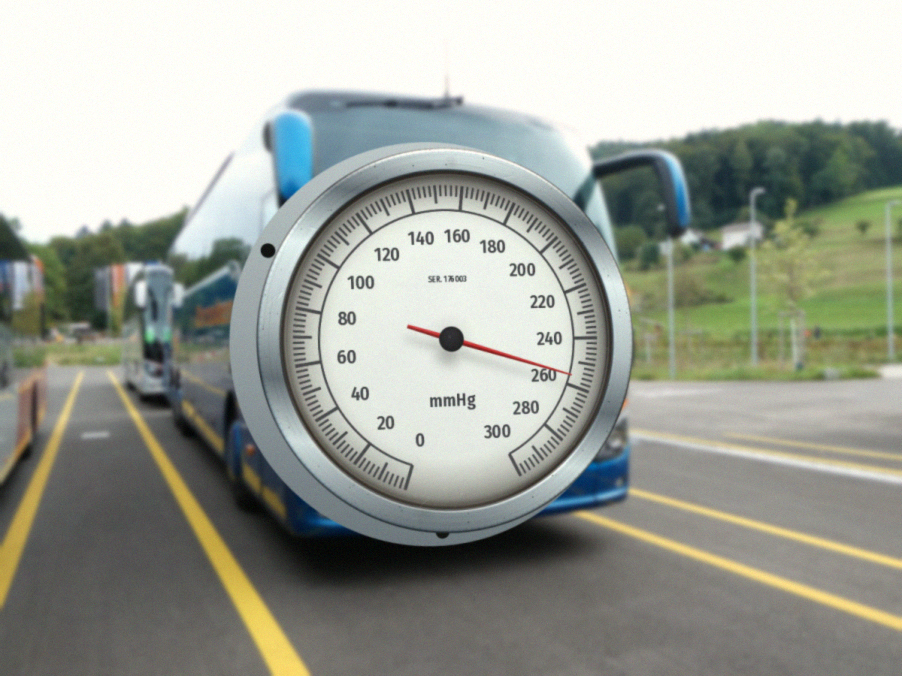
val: {"value": 256, "unit": "mmHg"}
